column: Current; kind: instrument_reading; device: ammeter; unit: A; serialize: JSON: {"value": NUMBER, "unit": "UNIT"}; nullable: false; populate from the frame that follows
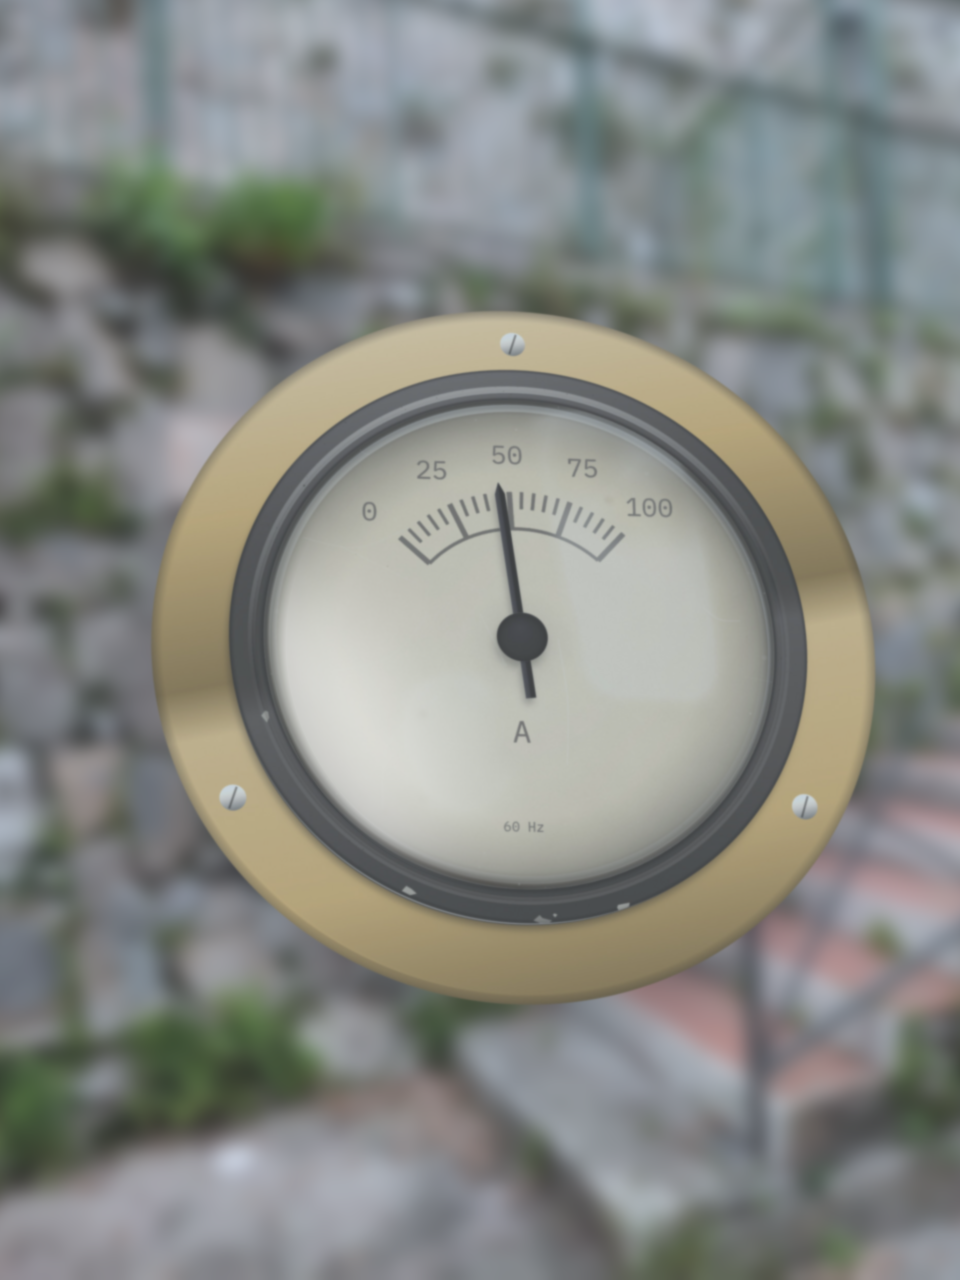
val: {"value": 45, "unit": "A"}
